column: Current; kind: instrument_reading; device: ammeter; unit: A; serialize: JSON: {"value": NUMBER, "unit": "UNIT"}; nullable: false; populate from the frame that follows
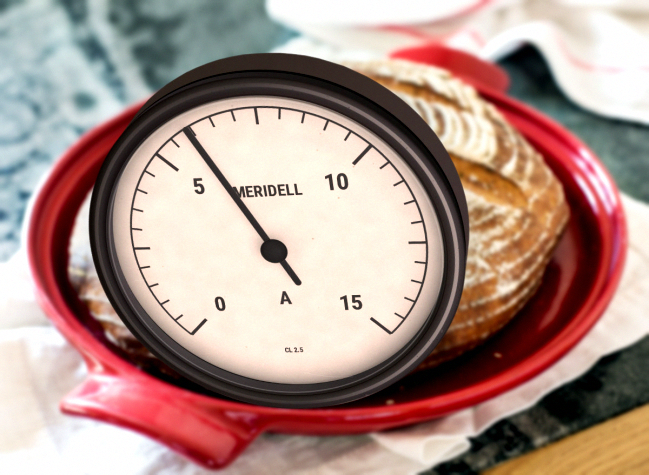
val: {"value": 6, "unit": "A"}
